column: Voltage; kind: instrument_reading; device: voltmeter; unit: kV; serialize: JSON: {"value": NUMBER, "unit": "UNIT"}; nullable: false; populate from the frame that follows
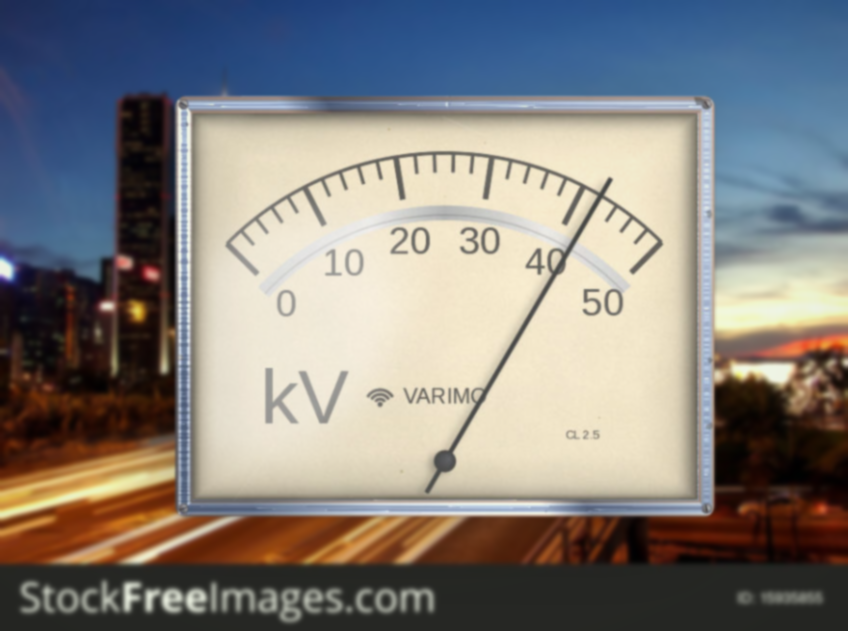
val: {"value": 42, "unit": "kV"}
